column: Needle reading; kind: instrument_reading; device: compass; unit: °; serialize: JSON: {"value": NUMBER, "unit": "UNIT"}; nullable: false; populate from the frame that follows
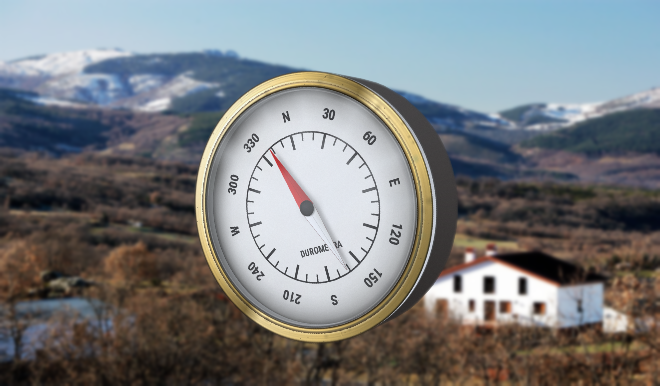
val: {"value": 340, "unit": "°"}
